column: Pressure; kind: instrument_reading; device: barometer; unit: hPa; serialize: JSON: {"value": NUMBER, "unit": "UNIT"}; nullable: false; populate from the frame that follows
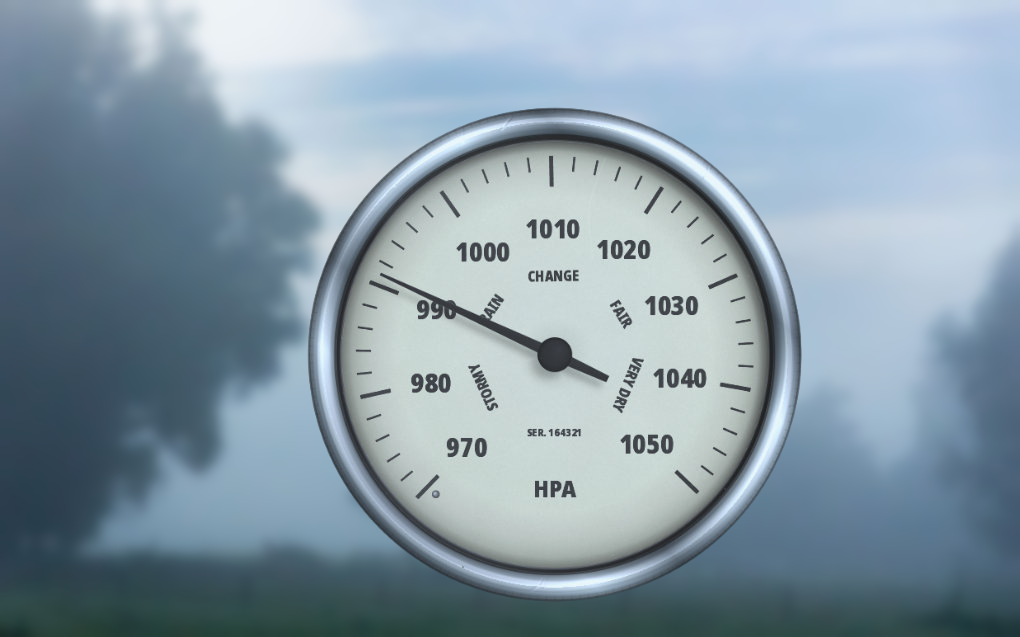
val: {"value": 991, "unit": "hPa"}
